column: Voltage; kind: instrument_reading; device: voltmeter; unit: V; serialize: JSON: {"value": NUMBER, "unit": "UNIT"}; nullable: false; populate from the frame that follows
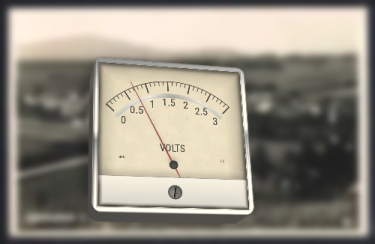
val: {"value": 0.7, "unit": "V"}
